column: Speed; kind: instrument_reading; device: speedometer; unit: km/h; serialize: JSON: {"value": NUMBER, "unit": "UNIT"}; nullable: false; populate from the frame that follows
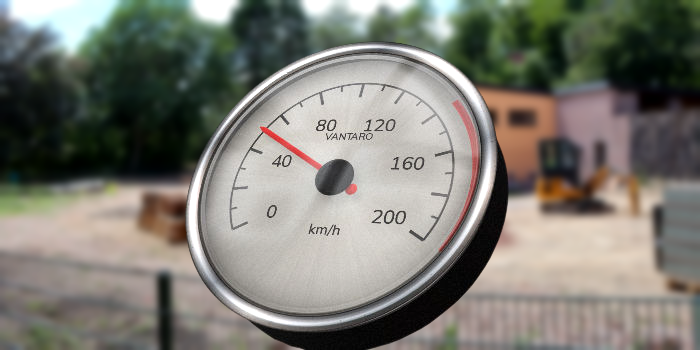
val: {"value": 50, "unit": "km/h"}
